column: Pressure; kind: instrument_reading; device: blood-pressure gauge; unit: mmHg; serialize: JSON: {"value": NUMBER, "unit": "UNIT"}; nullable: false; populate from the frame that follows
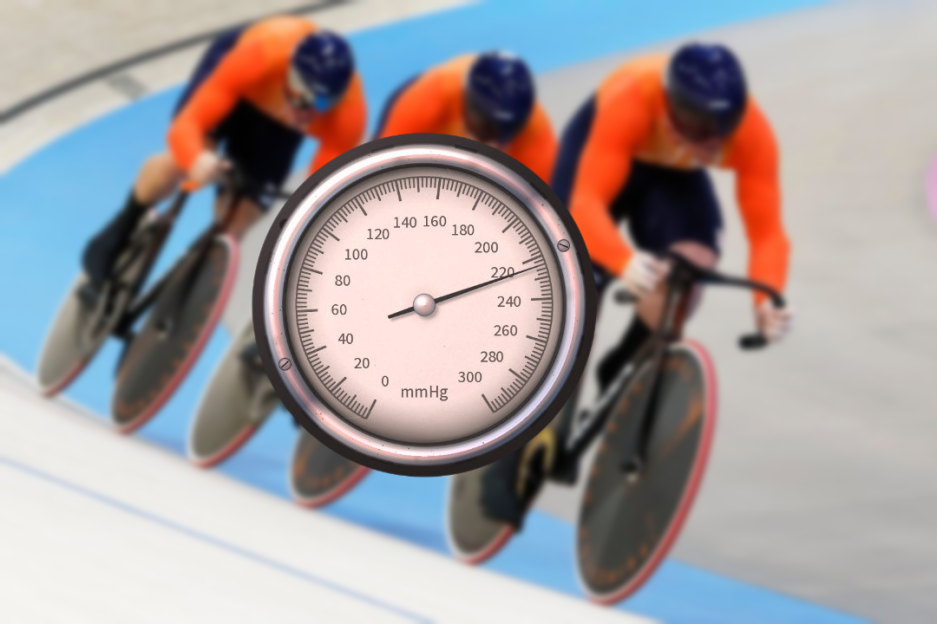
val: {"value": 224, "unit": "mmHg"}
